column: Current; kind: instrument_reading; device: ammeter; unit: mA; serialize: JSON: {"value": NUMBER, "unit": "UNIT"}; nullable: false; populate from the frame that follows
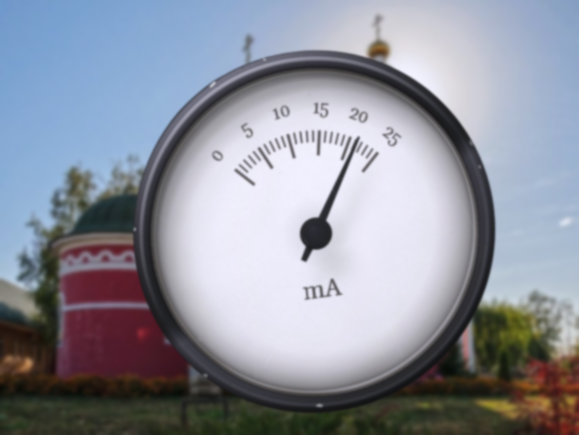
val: {"value": 21, "unit": "mA"}
